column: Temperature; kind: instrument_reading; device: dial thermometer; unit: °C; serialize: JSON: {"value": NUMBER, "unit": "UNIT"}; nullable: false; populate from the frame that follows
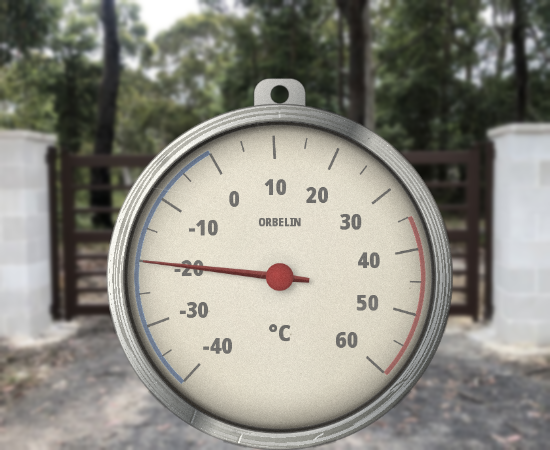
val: {"value": -20, "unit": "°C"}
